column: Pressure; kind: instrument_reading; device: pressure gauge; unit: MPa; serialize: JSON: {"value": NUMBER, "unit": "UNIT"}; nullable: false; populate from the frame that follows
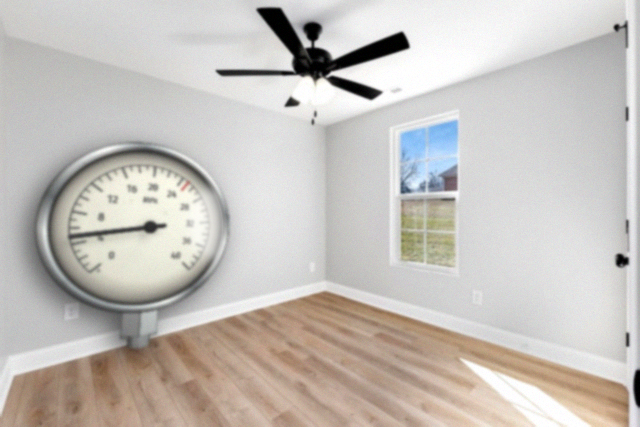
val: {"value": 5, "unit": "MPa"}
